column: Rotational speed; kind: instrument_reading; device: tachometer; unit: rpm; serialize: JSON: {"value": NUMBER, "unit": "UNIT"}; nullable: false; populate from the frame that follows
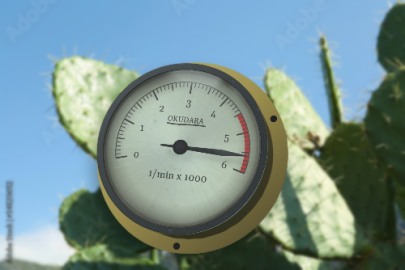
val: {"value": 5600, "unit": "rpm"}
